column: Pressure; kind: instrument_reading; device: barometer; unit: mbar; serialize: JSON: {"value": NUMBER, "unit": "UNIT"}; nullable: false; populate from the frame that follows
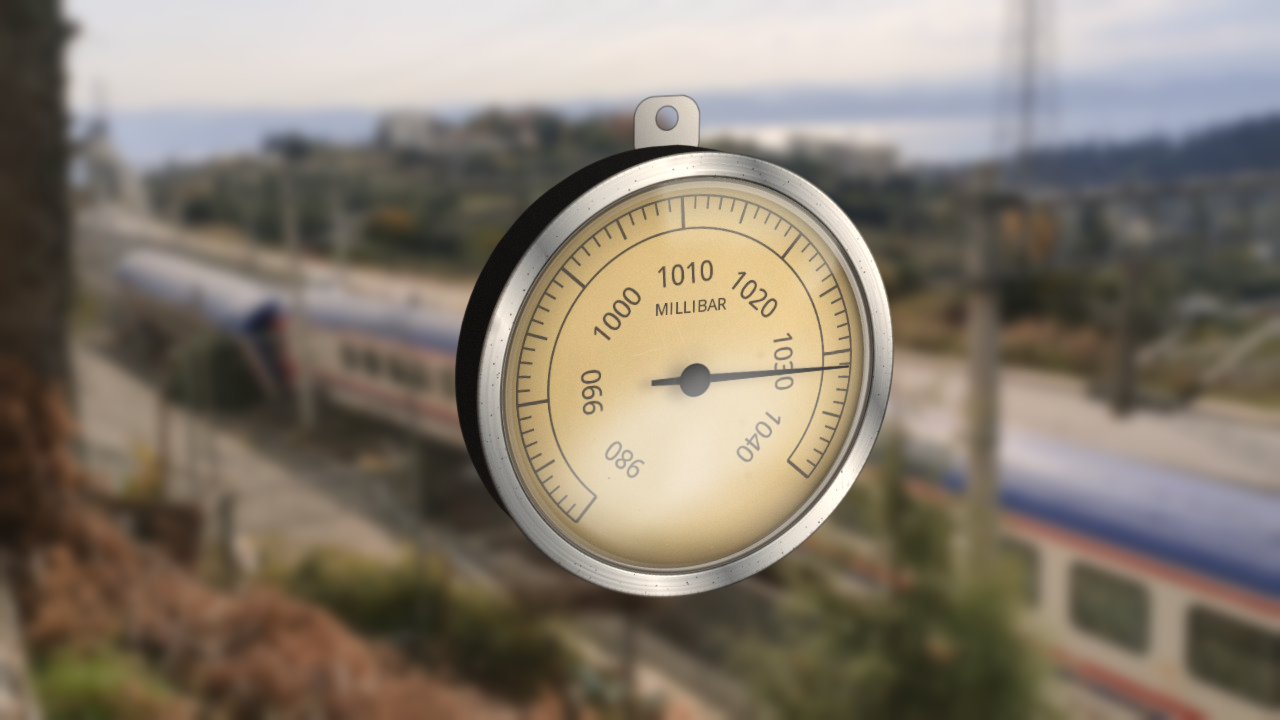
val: {"value": 1031, "unit": "mbar"}
